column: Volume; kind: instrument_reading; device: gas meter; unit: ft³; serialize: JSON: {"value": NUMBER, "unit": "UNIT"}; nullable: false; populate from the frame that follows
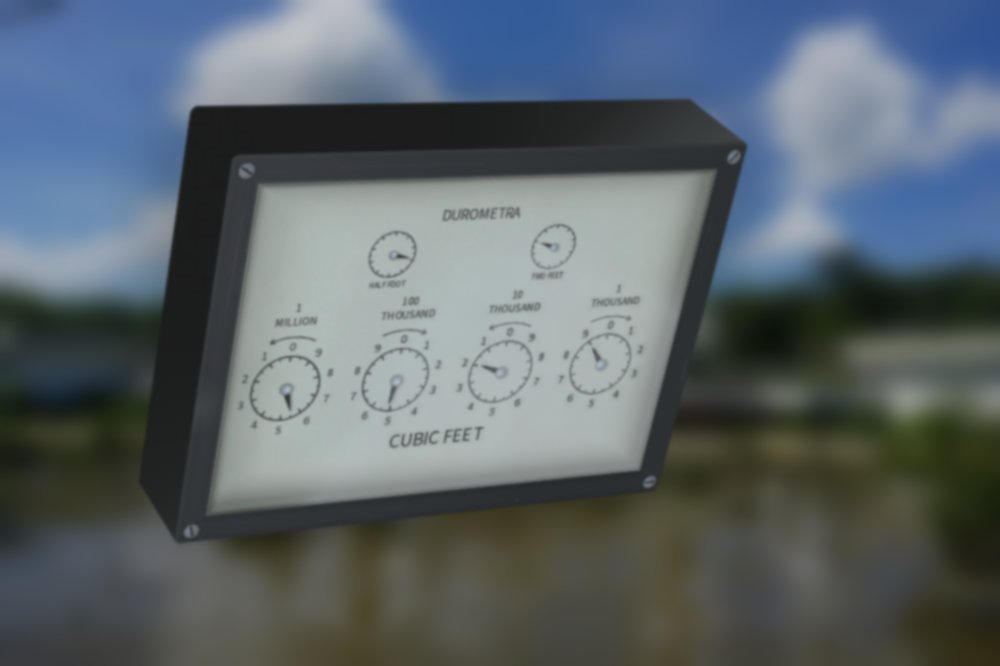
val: {"value": 551900, "unit": "ft³"}
